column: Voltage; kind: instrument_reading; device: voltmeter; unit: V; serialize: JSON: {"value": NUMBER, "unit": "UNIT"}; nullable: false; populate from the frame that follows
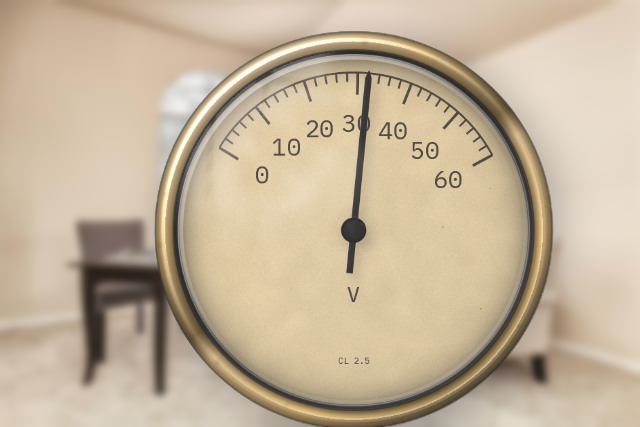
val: {"value": 32, "unit": "V"}
